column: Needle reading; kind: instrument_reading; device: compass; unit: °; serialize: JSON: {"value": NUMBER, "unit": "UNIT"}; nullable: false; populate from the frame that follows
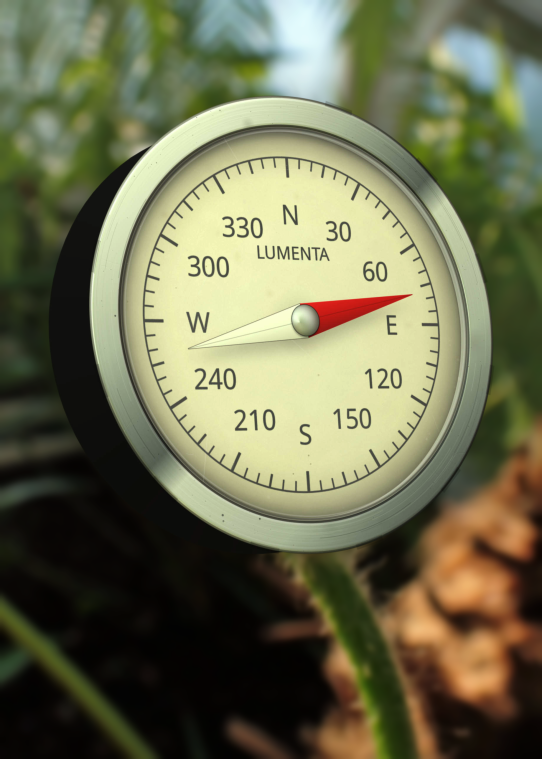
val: {"value": 77.5, "unit": "°"}
